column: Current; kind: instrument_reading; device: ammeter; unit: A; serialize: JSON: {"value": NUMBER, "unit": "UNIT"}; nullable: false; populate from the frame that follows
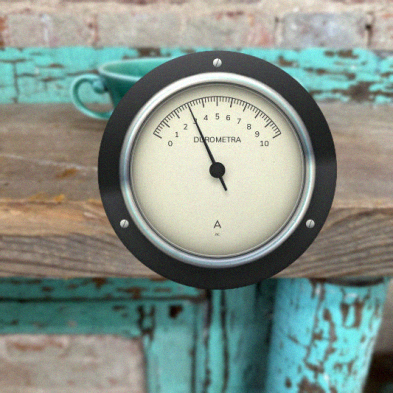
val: {"value": 3, "unit": "A"}
